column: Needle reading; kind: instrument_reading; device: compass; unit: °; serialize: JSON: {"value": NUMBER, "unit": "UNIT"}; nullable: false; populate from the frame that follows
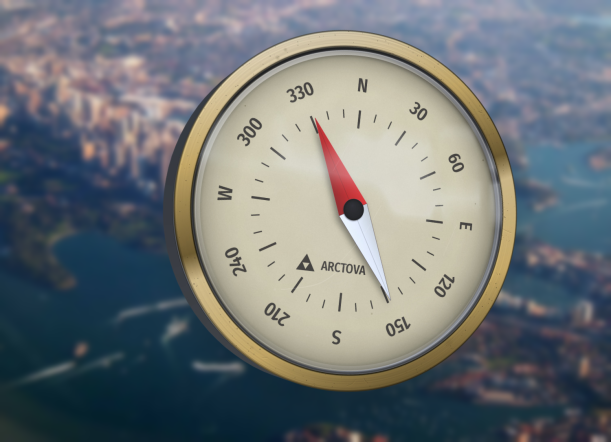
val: {"value": 330, "unit": "°"}
